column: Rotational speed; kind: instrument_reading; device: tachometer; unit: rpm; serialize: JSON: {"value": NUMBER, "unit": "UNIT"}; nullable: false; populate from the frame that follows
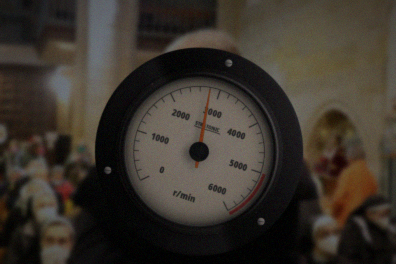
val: {"value": 2800, "unit": "rpm"}
